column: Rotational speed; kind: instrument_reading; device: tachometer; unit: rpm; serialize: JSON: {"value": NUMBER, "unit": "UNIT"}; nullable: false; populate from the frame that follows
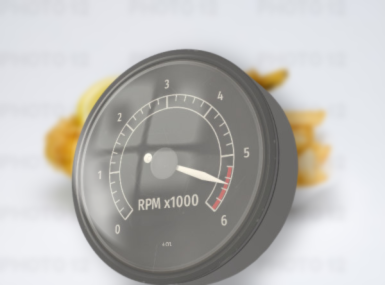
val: {"value": 5500, "unit": "rpm"}
